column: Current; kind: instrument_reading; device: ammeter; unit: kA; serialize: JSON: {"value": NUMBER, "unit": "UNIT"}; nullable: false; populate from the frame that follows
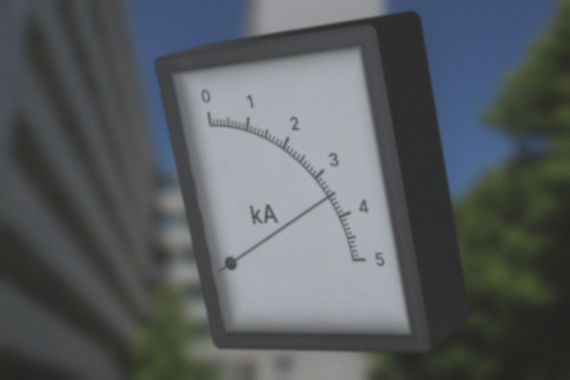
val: {"value": 3.5, "unit": "kA"}
